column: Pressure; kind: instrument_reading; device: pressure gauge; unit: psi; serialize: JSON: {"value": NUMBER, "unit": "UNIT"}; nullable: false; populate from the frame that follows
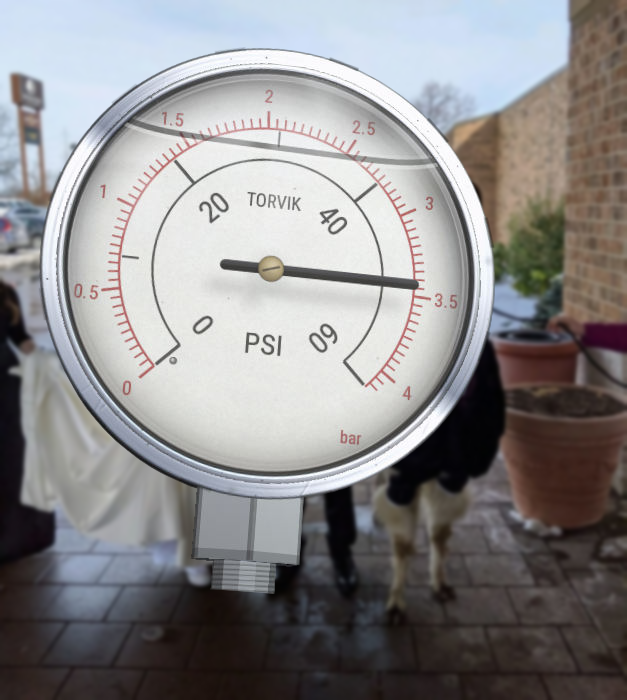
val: {"value": 50, "unit": "psi"}
